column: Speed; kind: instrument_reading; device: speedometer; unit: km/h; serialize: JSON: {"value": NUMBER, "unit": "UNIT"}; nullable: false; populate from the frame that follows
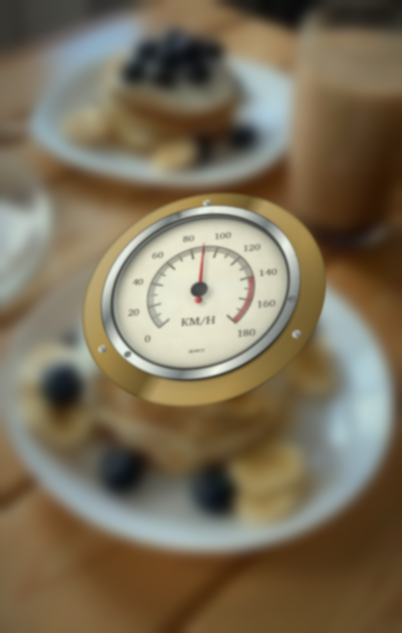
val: {"value": 90, "unit": "km/h"}
